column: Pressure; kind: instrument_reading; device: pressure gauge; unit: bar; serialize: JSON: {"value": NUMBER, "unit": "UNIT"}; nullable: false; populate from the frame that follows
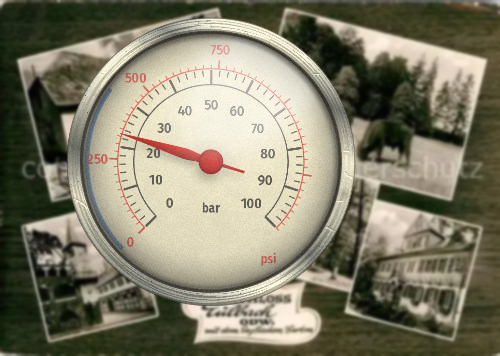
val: {"value": 23, "unit": "bar"}
